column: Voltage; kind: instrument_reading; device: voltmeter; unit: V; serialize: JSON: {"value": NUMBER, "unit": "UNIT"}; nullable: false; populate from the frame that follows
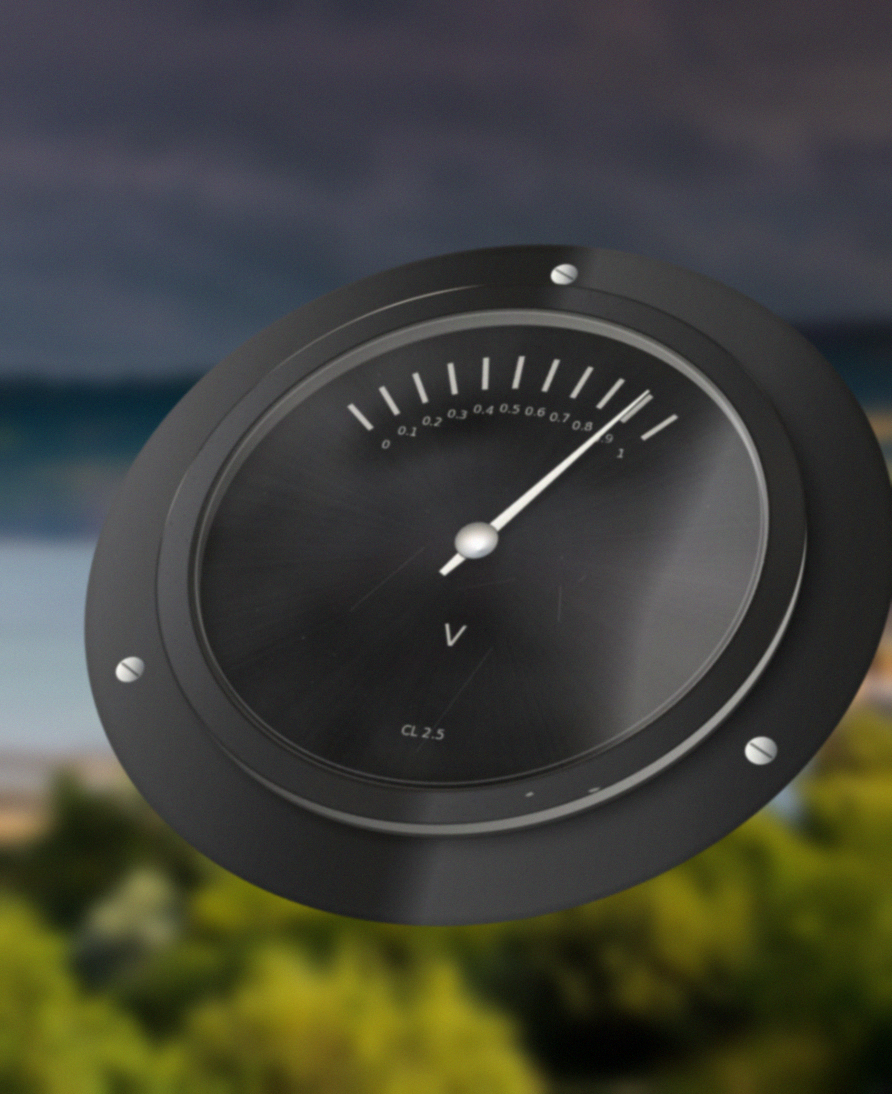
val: {"value": 0.9, "unit": "V"}
